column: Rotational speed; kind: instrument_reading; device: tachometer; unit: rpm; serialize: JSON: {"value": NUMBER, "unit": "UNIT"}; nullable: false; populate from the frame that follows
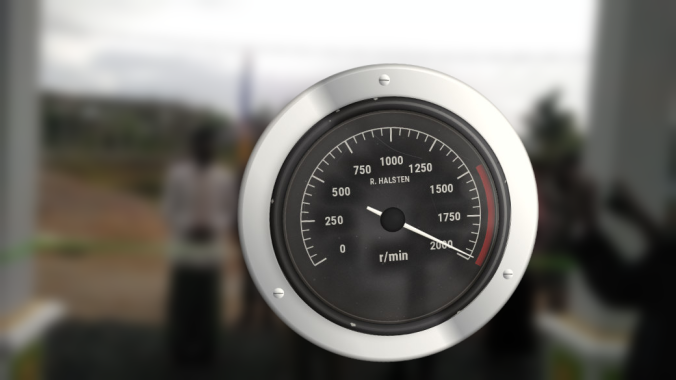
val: {"value": 1975, "unit": "rpm"}
